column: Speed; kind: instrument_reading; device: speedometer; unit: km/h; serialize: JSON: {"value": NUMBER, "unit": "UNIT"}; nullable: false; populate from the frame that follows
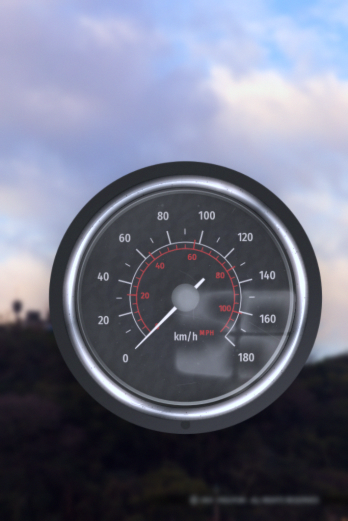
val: {"value": 0, "unit": "km/h"}
